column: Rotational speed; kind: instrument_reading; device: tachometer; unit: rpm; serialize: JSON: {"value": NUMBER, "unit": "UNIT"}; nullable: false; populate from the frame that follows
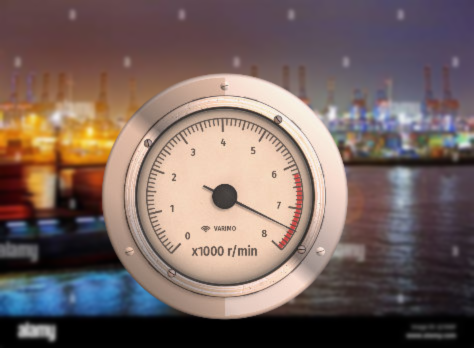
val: {"value": 7500, "unit": "rpm"}
